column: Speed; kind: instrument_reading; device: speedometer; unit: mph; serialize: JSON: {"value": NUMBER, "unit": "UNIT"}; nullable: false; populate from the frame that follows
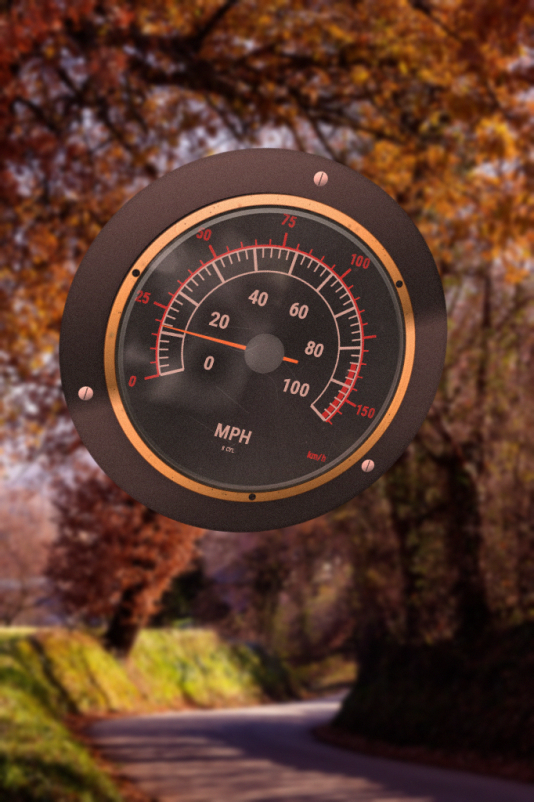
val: {"value": 12, "unit": "mph"}
